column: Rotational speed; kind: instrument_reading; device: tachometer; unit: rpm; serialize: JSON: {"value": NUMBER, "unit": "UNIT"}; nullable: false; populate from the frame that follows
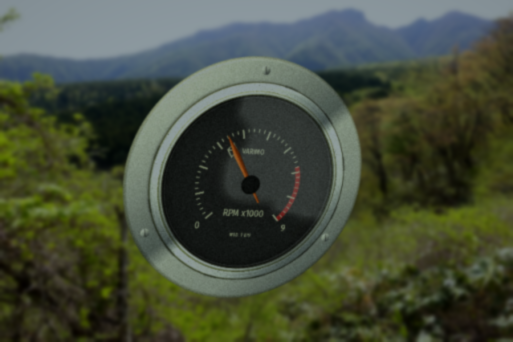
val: {"value": 3400, "unit": "rpm"}
